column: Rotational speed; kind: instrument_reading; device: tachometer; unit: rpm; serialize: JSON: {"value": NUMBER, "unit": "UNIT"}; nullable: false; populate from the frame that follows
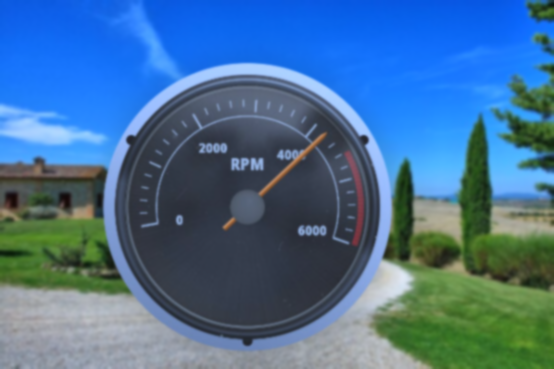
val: {"value": 4200, "unit": "rpm"}
